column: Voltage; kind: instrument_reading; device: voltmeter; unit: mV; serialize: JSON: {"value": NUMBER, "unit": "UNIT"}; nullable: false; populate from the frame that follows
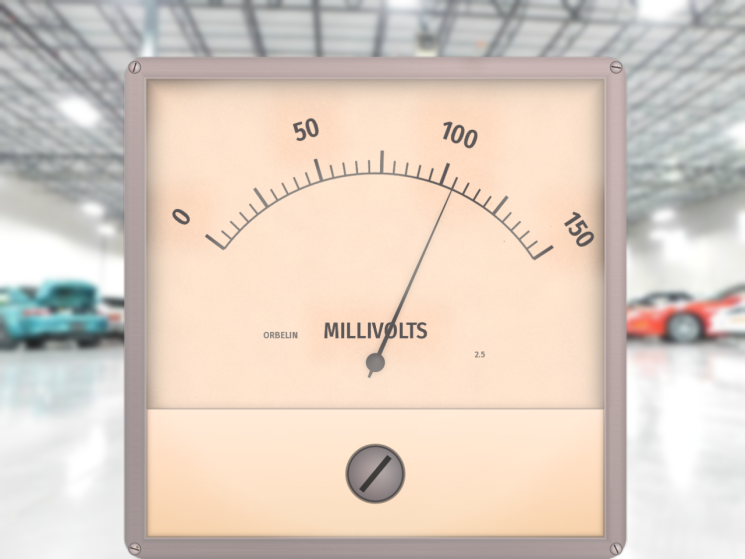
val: {"value": 105, "unit": "mV"}
